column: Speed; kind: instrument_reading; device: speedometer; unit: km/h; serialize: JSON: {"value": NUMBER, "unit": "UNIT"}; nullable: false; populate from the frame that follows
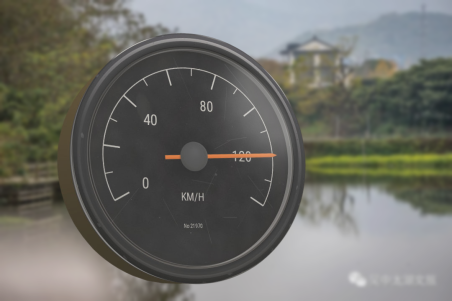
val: {"value": 120, "unit": "km/h"}
